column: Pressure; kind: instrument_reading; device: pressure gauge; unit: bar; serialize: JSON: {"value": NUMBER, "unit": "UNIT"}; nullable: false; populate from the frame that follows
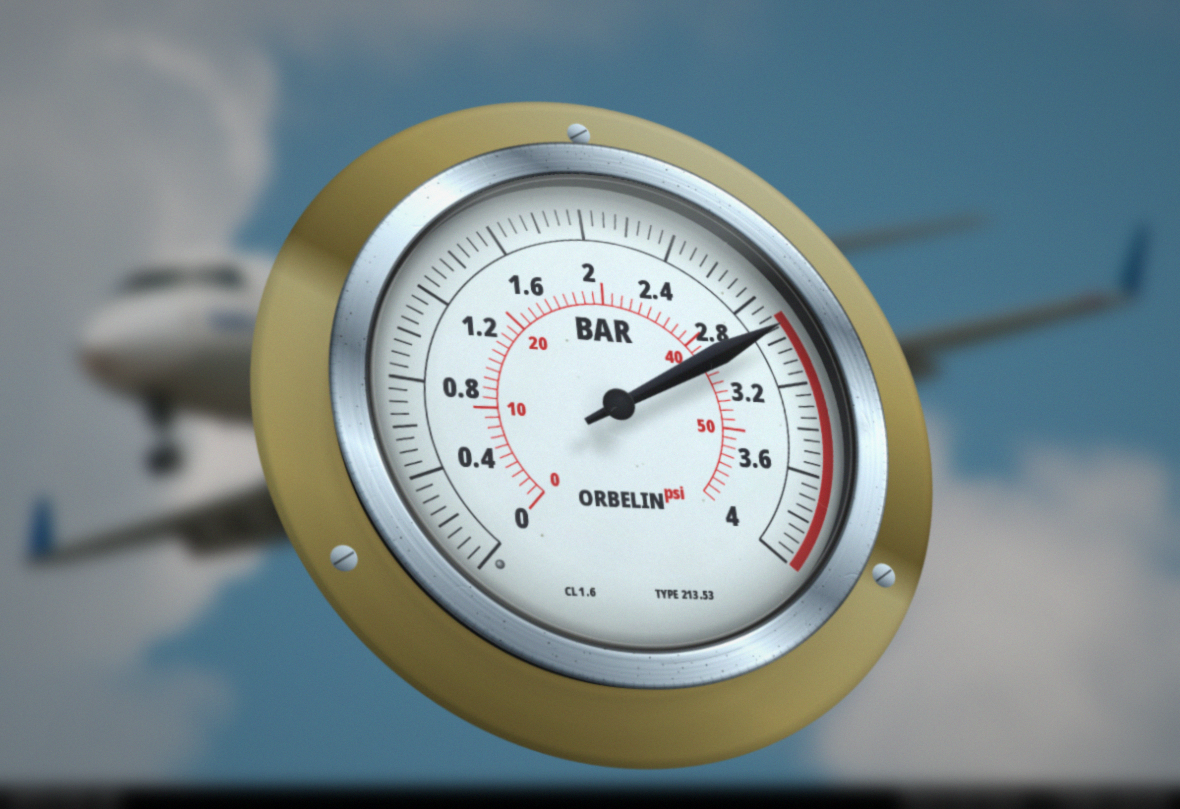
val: {"value": 2.95, "unit": "bar"}
